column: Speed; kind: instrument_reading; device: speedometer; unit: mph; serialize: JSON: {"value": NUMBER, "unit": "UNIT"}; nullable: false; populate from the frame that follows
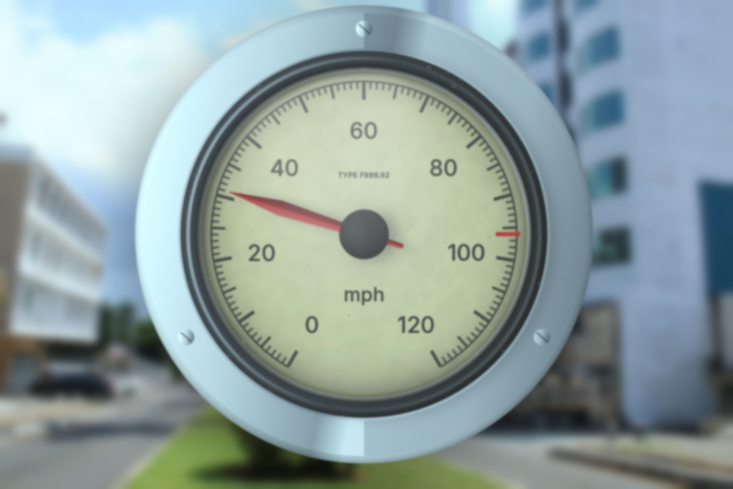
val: {"value": 31, "unit": "mph"}
